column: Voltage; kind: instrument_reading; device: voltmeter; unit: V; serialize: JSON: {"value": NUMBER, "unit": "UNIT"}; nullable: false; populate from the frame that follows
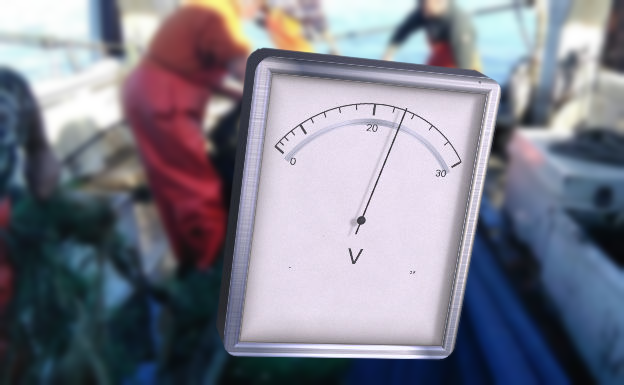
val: {"value": 23, "unit": "V"}
